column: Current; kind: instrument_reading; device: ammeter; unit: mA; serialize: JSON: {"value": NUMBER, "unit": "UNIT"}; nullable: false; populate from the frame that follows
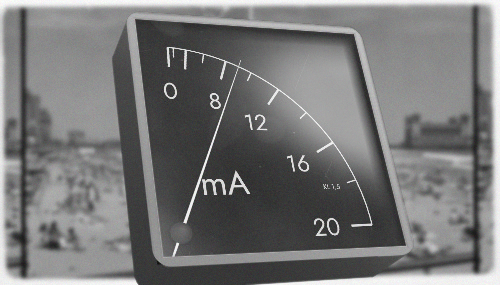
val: {"value": 9, "unit": "mA"}
